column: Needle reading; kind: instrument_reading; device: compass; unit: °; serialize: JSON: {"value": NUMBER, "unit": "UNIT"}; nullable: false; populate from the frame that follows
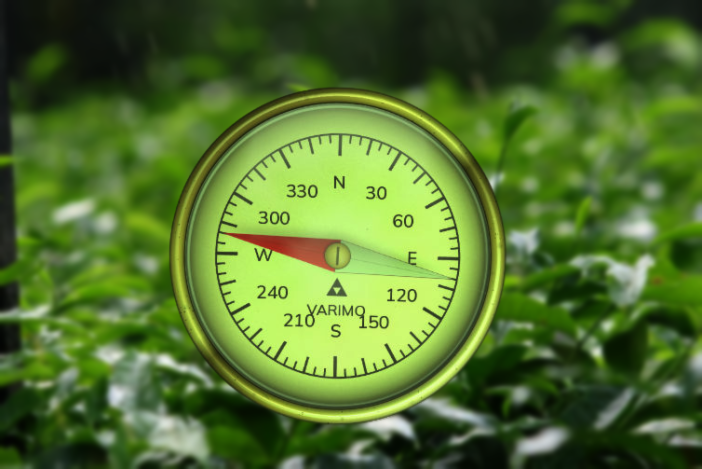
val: {"value": 280, "unit": "°"}
